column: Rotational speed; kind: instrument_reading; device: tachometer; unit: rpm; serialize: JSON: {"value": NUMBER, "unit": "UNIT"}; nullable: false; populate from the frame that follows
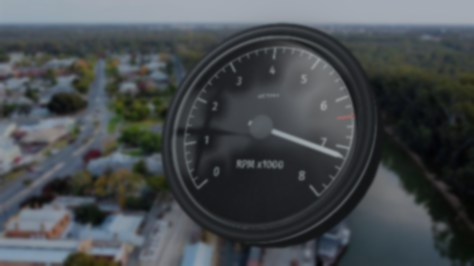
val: {"value": 7200, "unit": "rpm"}
